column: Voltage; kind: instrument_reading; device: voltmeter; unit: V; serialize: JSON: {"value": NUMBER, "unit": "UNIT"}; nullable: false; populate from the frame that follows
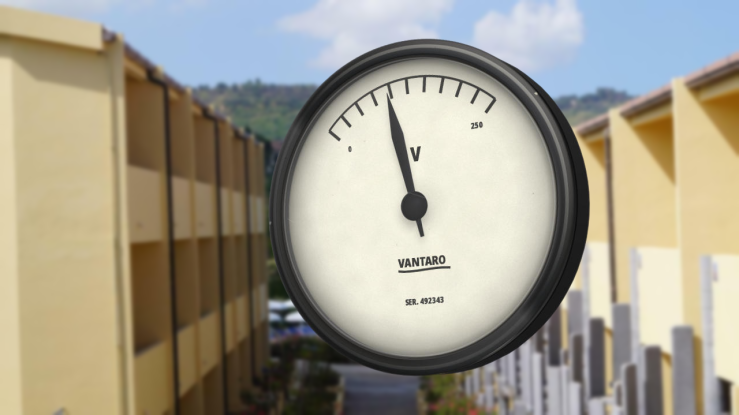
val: {"value": 100, "unit": "V"}
